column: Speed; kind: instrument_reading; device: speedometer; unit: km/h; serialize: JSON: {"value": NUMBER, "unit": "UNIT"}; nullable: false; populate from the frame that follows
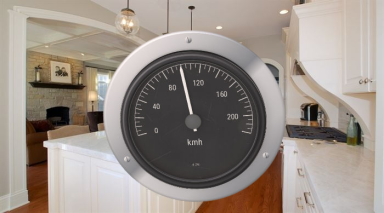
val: {"value": 100, "unit": "km/h"}
